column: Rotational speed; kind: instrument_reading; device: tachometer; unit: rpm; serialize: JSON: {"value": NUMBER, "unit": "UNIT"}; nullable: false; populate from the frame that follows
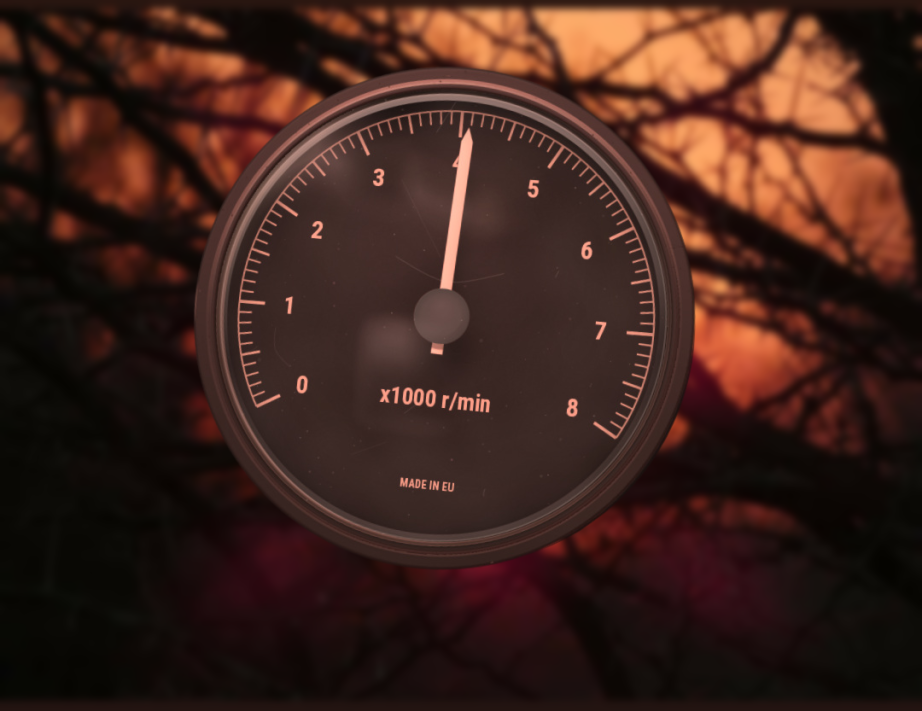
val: {"value": 4100, "unit": "rpm"}
